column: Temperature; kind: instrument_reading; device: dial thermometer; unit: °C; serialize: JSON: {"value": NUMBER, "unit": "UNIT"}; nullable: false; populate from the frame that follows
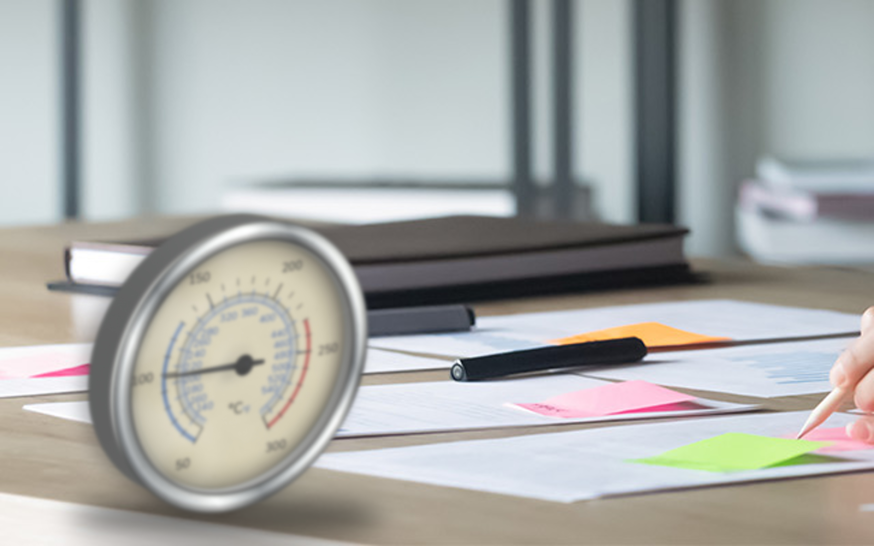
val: {"value": 100, "unit": "°C"}
